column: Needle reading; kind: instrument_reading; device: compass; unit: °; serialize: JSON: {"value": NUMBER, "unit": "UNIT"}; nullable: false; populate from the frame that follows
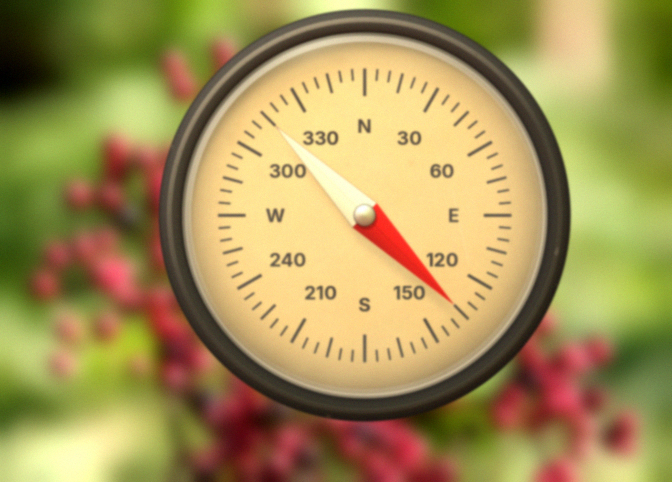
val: {"value": 135, "unit": "°"}
